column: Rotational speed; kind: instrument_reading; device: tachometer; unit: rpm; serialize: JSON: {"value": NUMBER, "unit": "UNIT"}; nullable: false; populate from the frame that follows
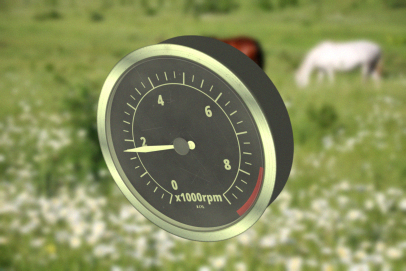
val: {"value": 1750, "unit": "rpm"}
